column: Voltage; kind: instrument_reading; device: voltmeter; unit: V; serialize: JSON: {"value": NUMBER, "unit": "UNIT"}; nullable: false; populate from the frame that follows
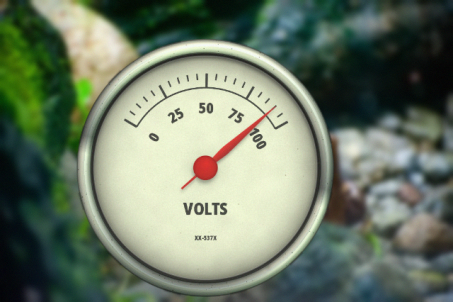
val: {"value": 90, "unit": "V"}
